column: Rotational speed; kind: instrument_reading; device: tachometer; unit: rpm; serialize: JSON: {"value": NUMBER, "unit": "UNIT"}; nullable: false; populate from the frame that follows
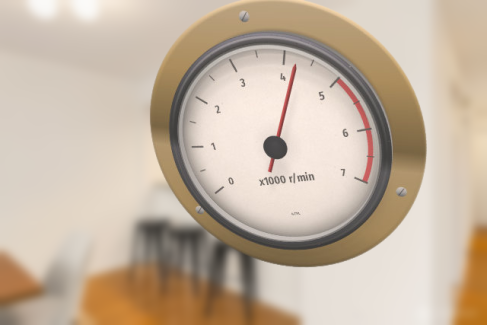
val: {"value": 4250, "unit": "rpm"}
